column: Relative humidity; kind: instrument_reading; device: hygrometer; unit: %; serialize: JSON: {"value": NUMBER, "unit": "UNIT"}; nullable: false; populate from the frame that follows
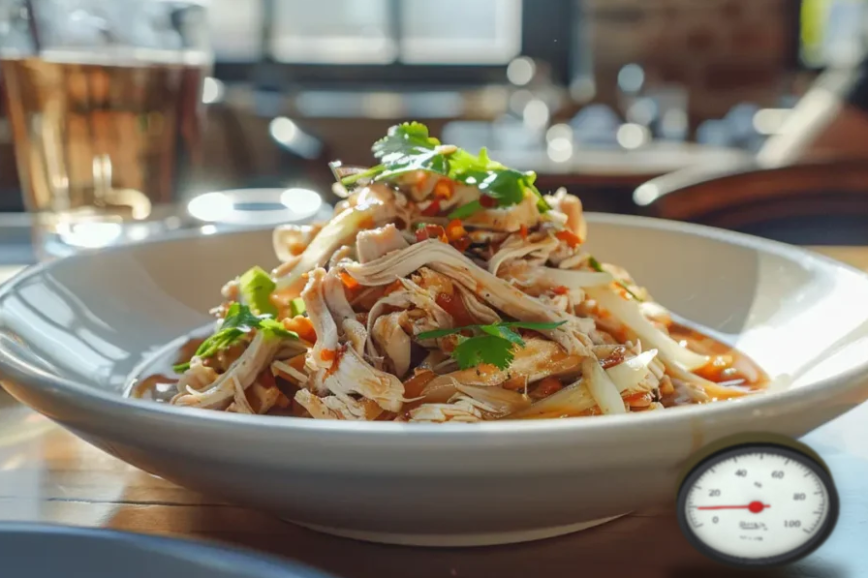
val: {"value": 10, "unit": "%"}
